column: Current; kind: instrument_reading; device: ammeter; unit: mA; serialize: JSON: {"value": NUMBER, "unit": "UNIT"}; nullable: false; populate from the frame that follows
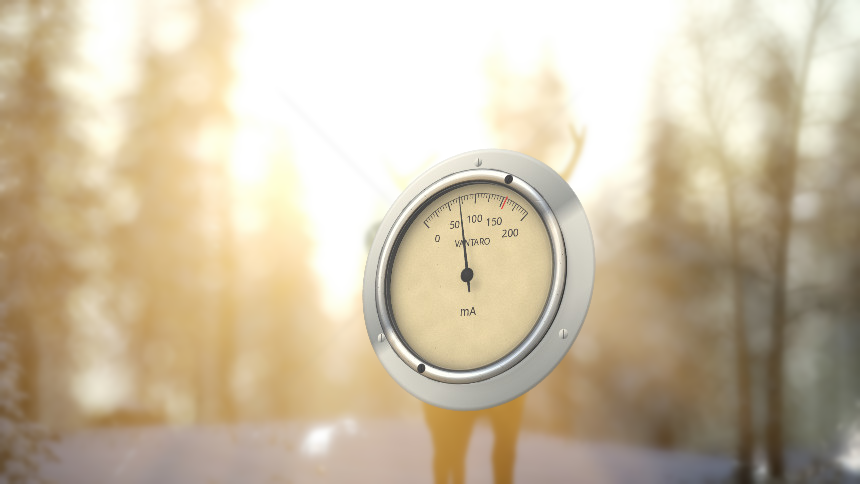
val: {"value": 75, "unit": "mA"}
